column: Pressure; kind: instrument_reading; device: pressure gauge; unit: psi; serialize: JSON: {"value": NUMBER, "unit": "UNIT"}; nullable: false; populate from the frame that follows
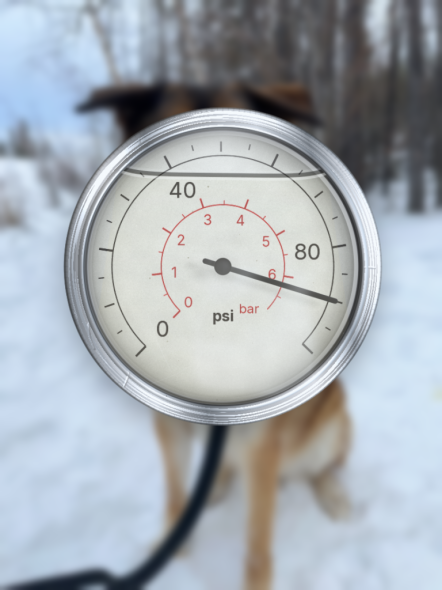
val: {"value": 90, "unit": "psi"}
